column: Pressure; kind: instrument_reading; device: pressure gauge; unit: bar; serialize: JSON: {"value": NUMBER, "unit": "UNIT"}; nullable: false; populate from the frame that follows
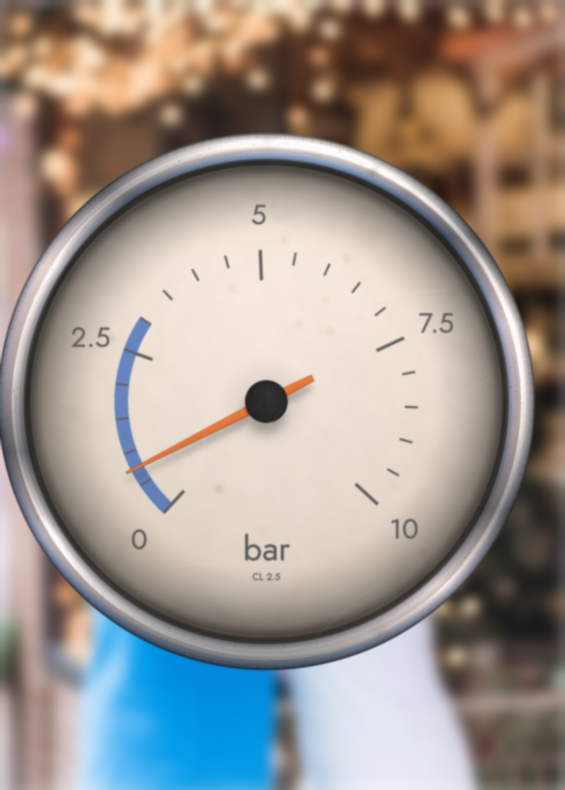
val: {"value": 0.75, "unit": "bar"}
